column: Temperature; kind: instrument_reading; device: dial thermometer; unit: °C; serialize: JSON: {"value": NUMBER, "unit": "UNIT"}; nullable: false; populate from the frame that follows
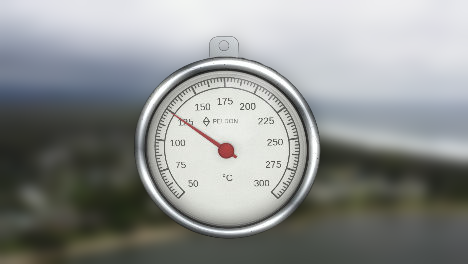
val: {"value": 125, "unit": "°C"}
